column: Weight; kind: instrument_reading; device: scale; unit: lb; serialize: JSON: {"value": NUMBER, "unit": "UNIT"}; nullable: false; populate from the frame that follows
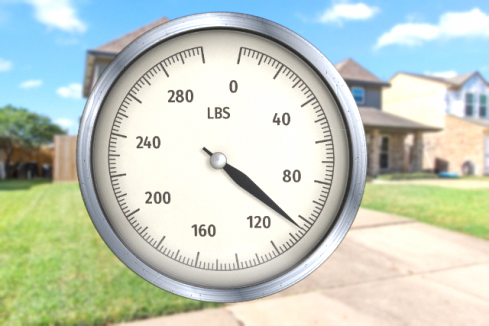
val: {"value": 104, "unit": "lb"}
